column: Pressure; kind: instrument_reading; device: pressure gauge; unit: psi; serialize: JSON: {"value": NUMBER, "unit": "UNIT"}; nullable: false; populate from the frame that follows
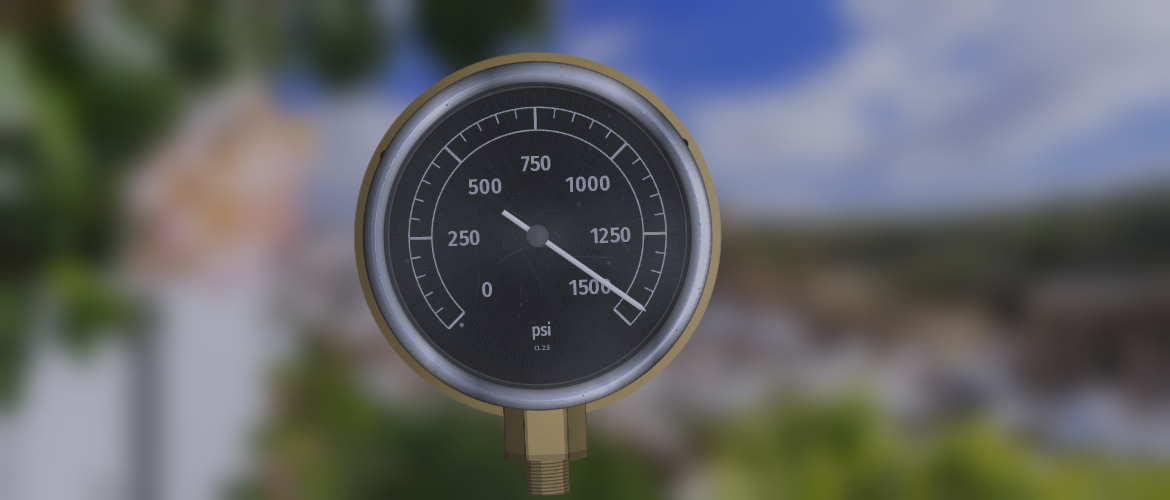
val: {"value": 1450, "unit": "psi"}
